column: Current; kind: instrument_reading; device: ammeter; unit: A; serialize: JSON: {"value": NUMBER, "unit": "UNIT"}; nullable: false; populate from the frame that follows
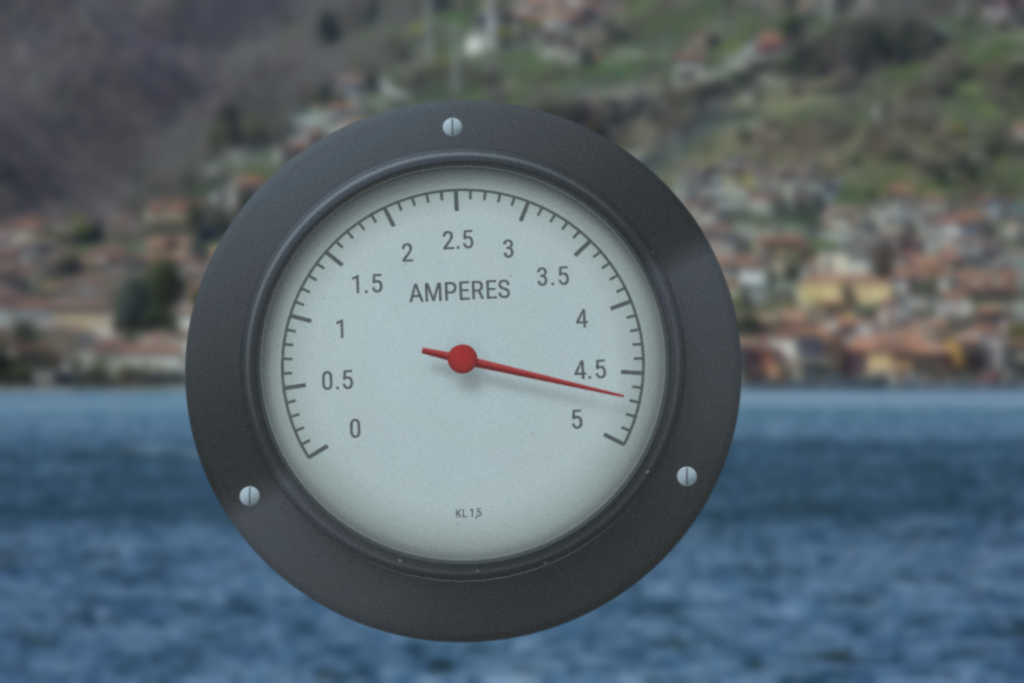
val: {"value": 4.7, "unit": "A"}
